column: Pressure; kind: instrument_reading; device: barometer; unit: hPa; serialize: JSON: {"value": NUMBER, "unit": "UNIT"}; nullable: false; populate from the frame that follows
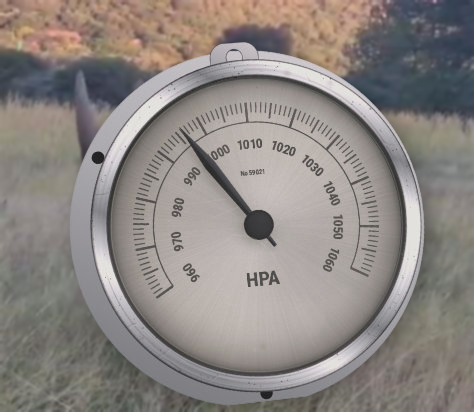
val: {"value": 996, "unit": "hPa"}
